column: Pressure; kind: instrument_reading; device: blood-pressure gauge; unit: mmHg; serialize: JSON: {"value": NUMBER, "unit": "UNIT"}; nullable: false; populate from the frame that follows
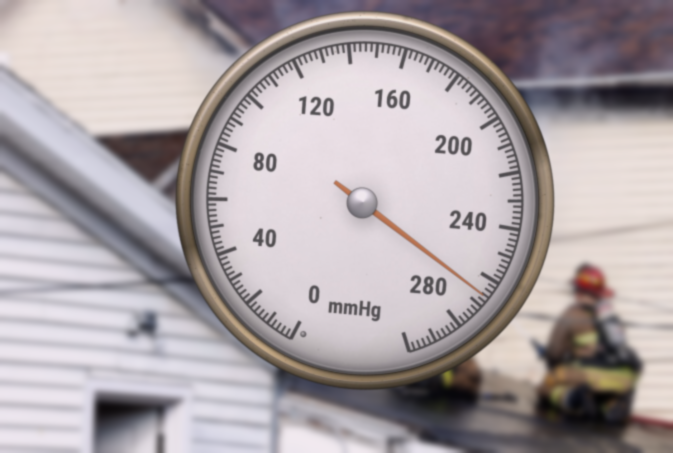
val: {"value": 266, "unit": "mmHg"}
